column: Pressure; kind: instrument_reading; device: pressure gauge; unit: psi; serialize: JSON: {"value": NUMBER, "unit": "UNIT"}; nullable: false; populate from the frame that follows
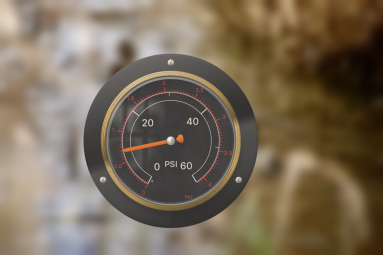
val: {"value": 10, "unit": "psi"}
